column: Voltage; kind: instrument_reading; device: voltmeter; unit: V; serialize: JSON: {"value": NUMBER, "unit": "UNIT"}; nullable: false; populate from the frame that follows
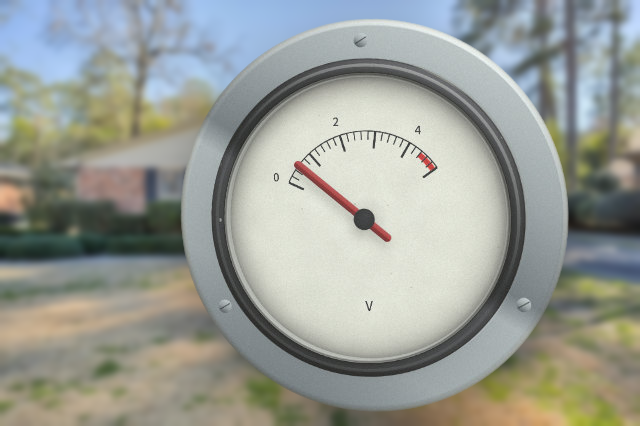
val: {"value": 0.6, "unit": "V"}
